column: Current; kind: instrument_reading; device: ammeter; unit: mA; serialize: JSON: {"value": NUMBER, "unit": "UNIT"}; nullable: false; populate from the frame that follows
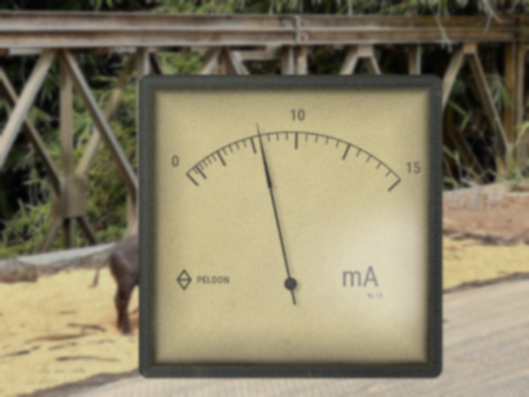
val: {"value": 8, "unit": "mA"}
